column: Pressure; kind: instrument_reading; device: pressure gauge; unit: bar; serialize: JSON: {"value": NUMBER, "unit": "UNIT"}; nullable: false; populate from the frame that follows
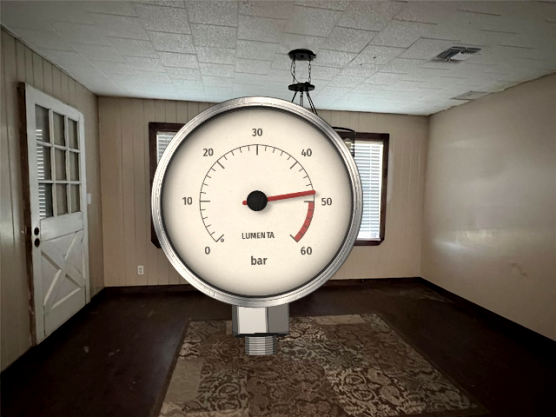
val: {"value": 48, "unit": "bar"}
